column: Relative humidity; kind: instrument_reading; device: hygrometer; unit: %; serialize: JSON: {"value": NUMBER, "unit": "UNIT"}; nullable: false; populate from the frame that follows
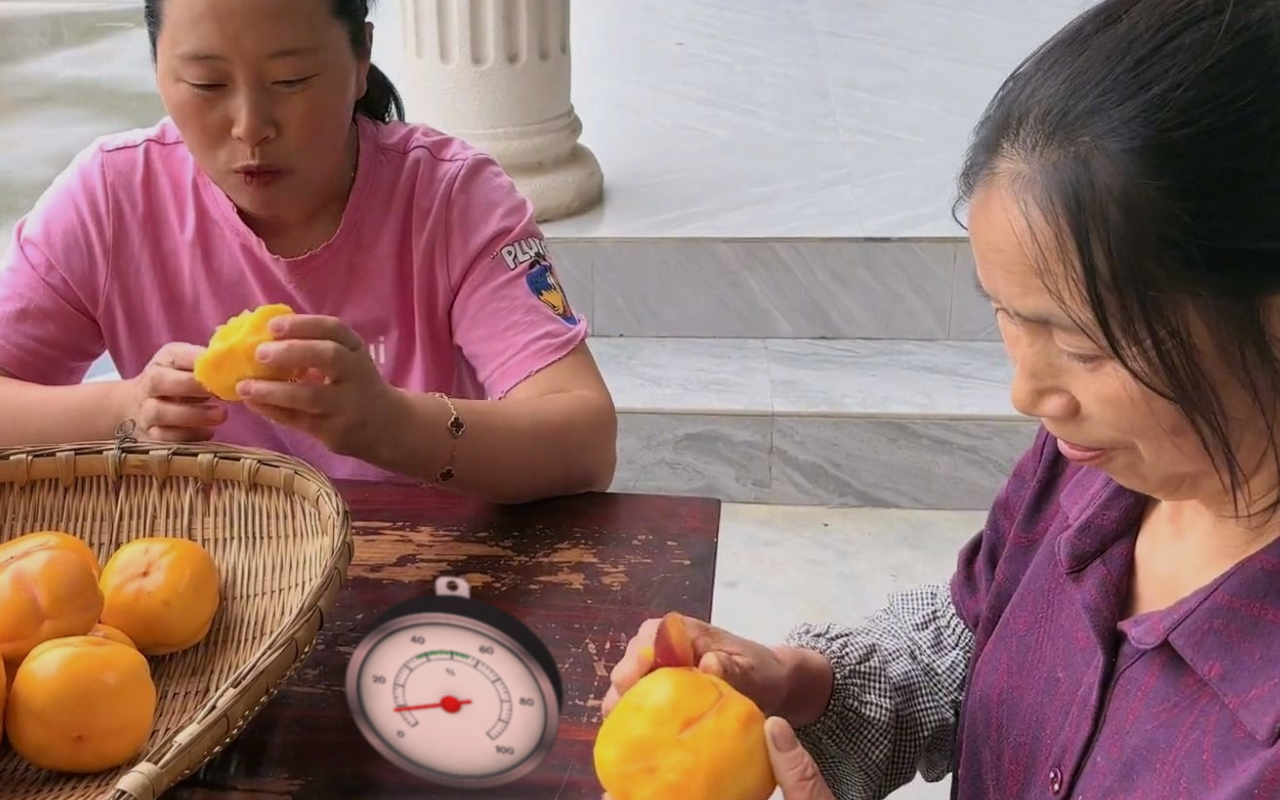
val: {"value": 10, "unit": "%"}
